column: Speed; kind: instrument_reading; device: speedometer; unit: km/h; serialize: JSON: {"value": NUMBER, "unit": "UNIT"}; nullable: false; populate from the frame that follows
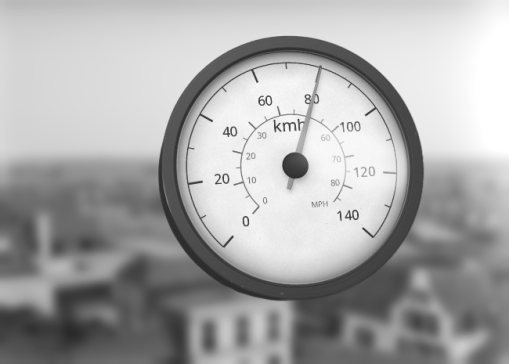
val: {"value": 80, "unit": "km/h"}
